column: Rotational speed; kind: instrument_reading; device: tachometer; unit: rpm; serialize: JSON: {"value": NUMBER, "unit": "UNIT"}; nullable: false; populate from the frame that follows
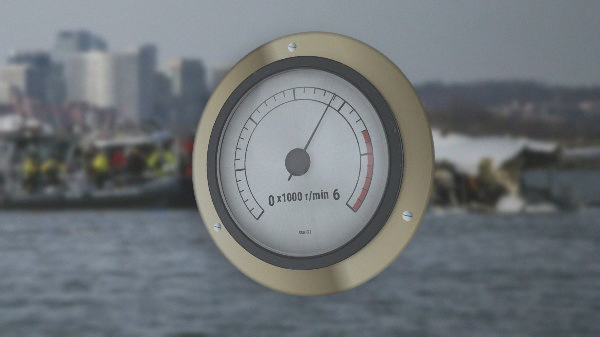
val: {"value": 3800, "unit": "rpm"}
